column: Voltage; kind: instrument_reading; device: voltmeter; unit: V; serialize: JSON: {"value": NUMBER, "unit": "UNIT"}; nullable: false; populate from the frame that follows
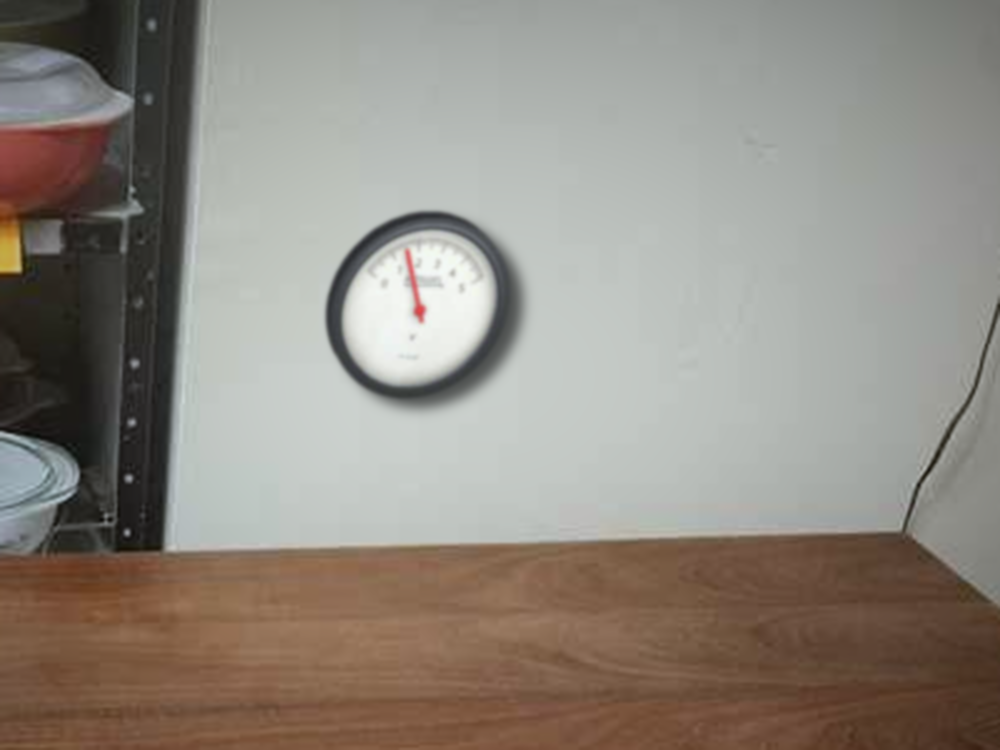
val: {"value": 1.5, "unit": "V"}
